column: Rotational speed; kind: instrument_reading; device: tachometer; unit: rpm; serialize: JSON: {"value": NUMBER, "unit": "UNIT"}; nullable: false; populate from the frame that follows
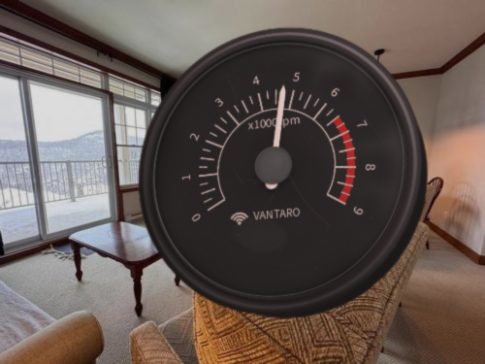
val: {"value": 4750, "unit": "rpm"}
